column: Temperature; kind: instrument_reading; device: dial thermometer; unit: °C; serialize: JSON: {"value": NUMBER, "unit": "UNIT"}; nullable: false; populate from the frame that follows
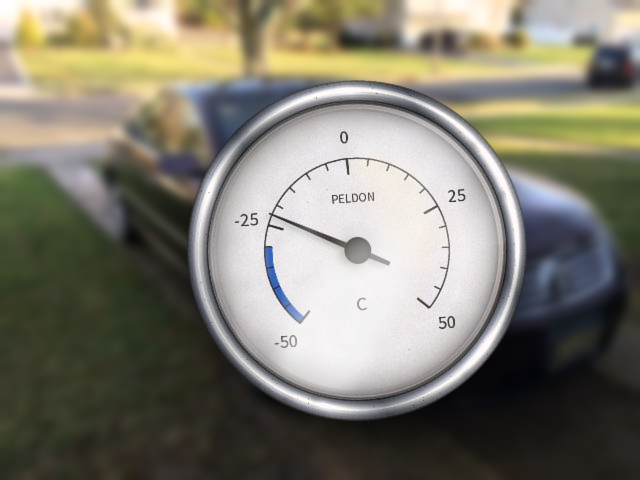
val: {"value": -22.5, "unit": "°C"}
